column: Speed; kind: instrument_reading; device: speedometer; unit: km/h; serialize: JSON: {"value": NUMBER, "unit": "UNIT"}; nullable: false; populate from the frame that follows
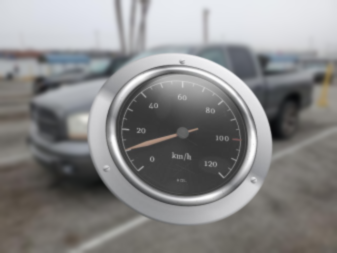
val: {"value": 10, "unit": "km/h"}
